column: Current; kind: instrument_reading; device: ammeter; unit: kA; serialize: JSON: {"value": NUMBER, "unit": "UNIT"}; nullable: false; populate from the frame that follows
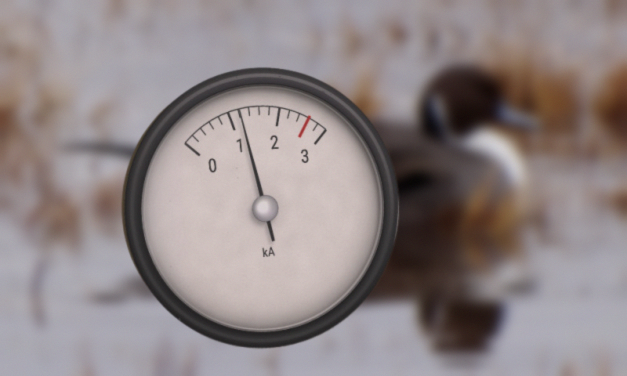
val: {"value": 1.2, "unit": "kA"}
